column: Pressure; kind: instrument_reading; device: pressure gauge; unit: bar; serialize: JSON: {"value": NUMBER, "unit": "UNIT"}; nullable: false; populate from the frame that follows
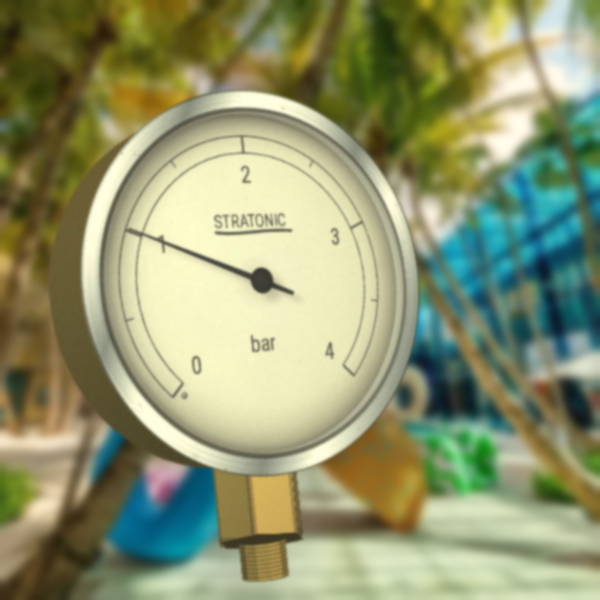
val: {"value": 1, "unit": "bar"}
